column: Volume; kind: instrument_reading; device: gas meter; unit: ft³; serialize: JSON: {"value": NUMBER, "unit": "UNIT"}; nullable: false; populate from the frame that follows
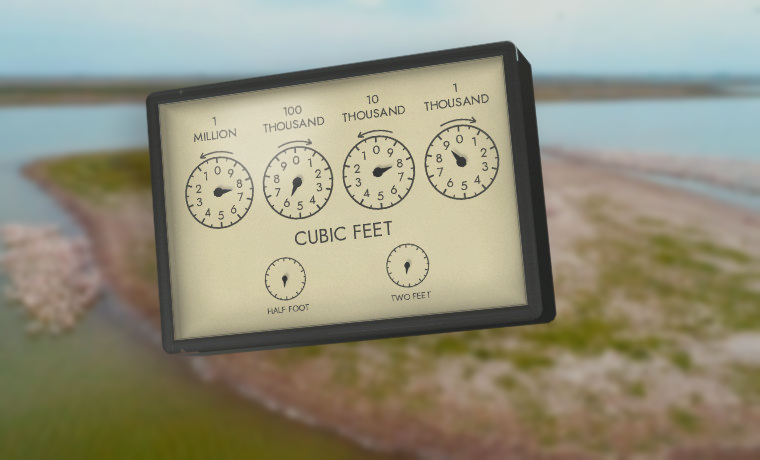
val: {"value": 757900, "unit": "ft³"}
